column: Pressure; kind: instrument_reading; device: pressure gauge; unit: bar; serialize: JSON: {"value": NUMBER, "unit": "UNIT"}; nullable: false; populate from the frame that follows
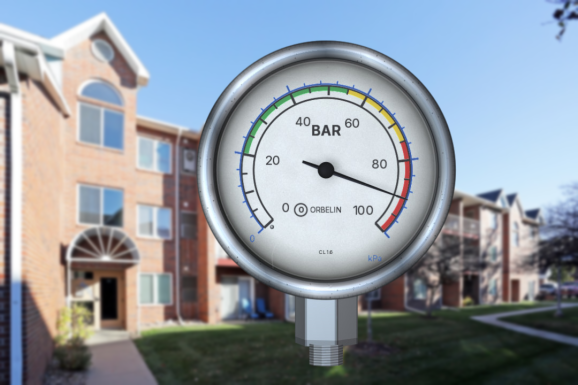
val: {"value": 90, "unit": "bar"}
